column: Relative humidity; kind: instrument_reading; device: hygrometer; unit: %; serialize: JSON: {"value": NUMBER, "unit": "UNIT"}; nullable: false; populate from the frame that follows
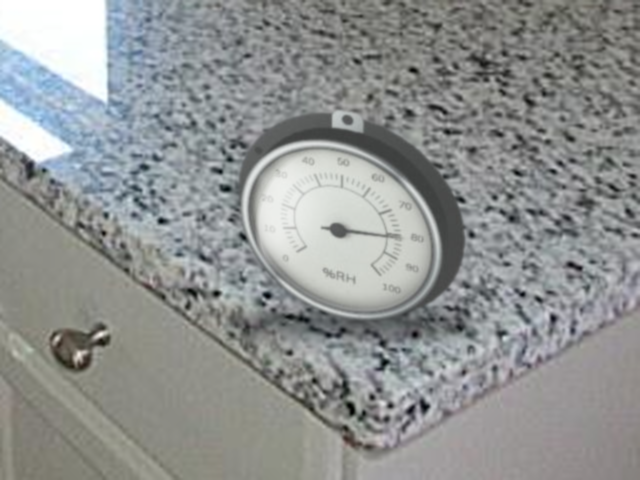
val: {"value": 80, "unit": "%"}
